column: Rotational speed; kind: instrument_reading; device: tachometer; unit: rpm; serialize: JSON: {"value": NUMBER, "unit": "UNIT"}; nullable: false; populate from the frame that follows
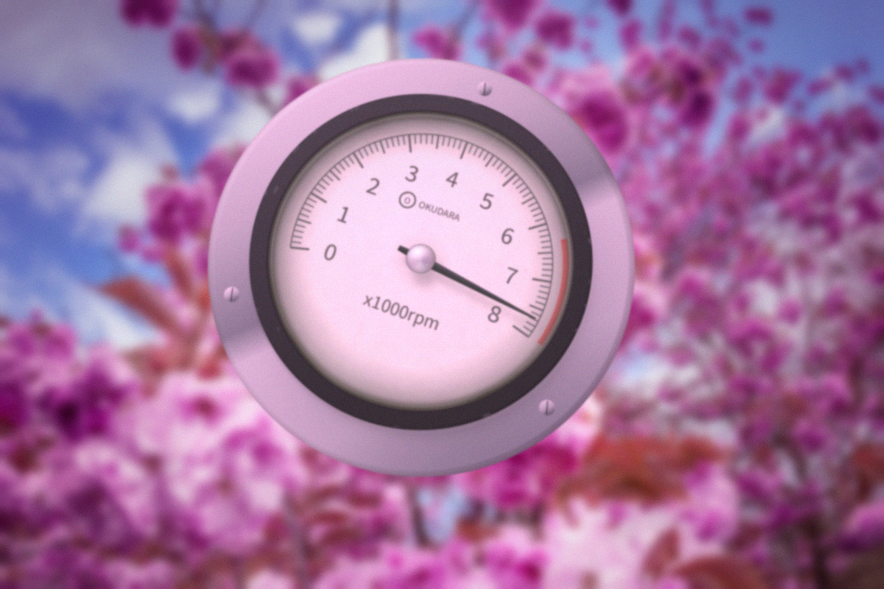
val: {"value": 7700, "unit": "rpm"}
